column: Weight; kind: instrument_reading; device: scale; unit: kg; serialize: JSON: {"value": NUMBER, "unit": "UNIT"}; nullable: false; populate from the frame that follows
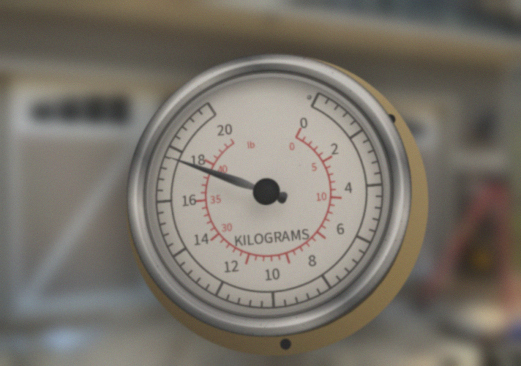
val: {"value": 17.6, "unit": "kg"}
